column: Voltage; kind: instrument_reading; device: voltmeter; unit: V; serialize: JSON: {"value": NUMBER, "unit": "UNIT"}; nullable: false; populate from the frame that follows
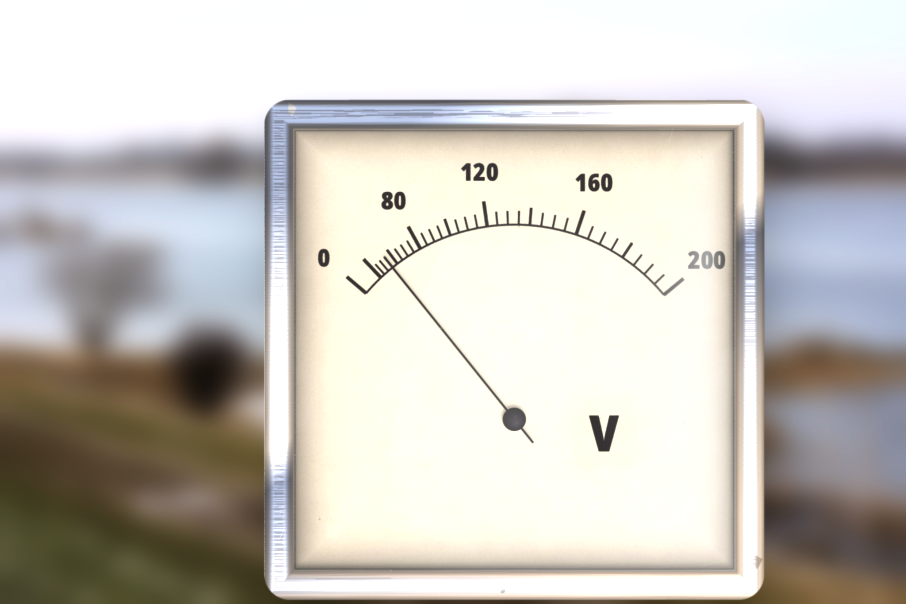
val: {"value": 55, "unit": "V"}
